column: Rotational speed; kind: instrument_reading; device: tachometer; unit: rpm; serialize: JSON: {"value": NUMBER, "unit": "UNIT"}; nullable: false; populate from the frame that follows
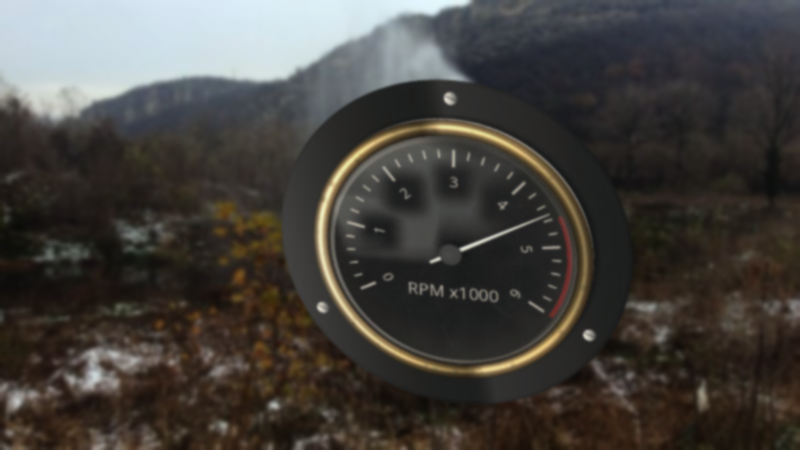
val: {"value": 4500, "unit": "rpm"}
